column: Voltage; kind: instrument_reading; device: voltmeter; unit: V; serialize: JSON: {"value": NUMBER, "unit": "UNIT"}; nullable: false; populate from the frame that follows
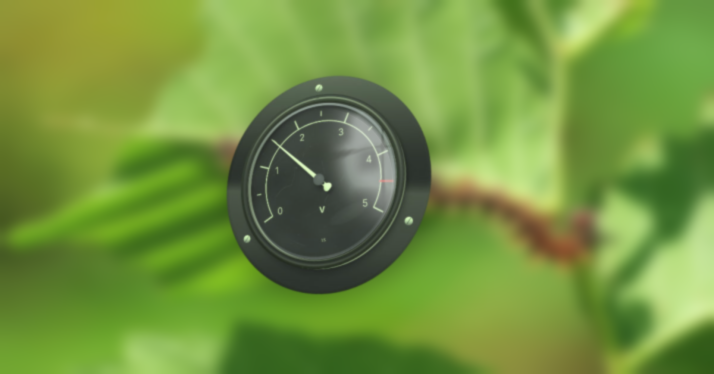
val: {"value": 1.5, "unit": "V"}
